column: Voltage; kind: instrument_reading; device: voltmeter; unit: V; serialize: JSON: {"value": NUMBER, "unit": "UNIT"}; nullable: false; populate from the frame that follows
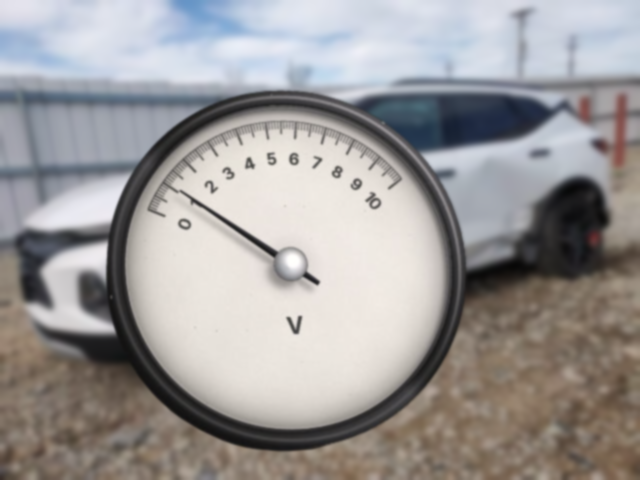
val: {"value": 1, "unit": "V"}
